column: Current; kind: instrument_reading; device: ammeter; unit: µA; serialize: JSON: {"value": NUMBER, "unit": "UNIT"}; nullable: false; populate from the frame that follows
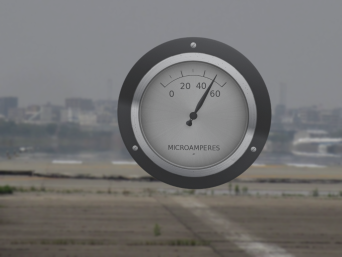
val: {"value": 50, "unit": "µA"}
